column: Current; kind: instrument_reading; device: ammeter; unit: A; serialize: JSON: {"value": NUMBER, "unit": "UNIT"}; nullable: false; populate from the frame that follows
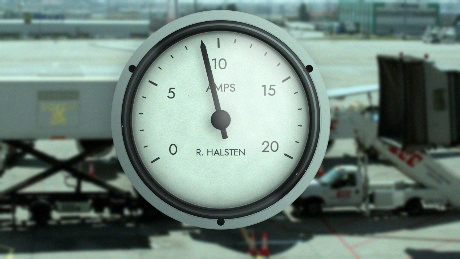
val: {"value": 9, "unit": "A"}
